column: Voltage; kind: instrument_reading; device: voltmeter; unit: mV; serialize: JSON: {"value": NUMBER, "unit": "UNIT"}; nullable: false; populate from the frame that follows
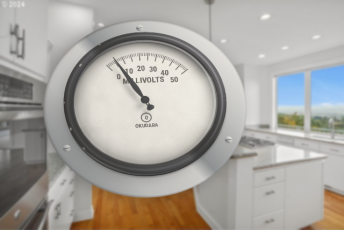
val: {"value": 5, "unit": "mV"}
